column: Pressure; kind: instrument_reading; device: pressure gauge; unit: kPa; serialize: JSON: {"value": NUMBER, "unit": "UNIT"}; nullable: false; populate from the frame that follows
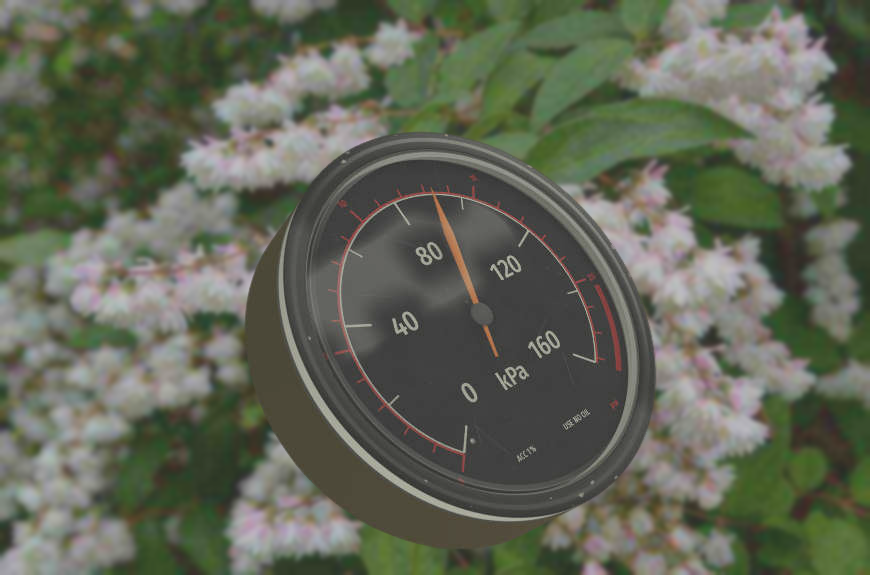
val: {"value": 90, "unit": "kPa"}
